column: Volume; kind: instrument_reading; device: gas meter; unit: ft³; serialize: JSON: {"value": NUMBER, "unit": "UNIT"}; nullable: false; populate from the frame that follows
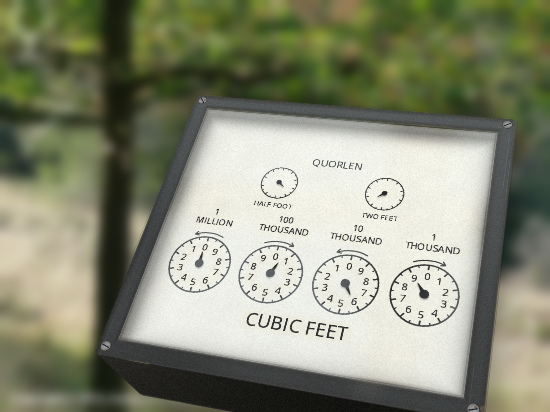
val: {"value": 5900, "unit": "ft³"}
